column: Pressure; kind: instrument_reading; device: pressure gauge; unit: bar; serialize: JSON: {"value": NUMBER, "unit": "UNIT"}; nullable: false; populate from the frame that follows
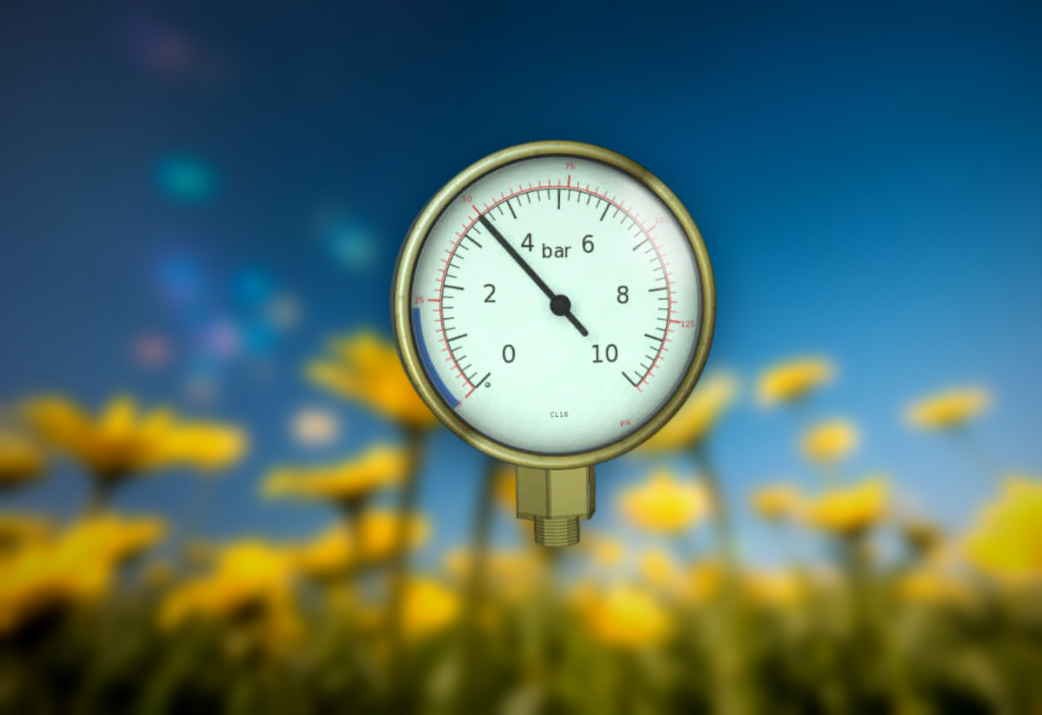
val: {"value": 3.4, "unit": "bar"}
